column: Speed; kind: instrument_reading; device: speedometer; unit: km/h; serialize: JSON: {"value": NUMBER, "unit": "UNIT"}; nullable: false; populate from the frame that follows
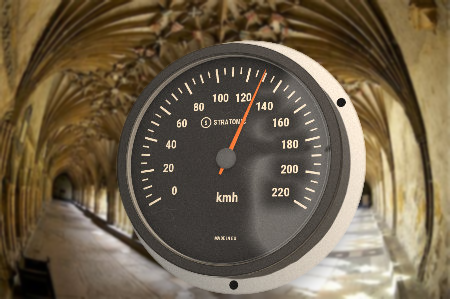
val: {"value": 130, "unit": "km/h"}
